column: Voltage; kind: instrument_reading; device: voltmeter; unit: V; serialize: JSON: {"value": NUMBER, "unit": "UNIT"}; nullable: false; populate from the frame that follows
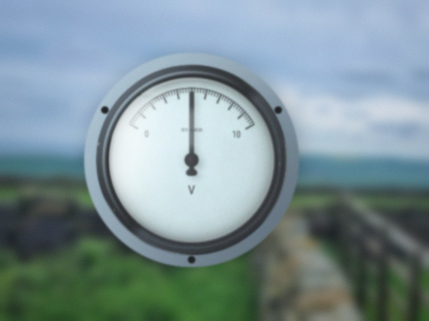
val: {"value": 5, "unit": "V"}
